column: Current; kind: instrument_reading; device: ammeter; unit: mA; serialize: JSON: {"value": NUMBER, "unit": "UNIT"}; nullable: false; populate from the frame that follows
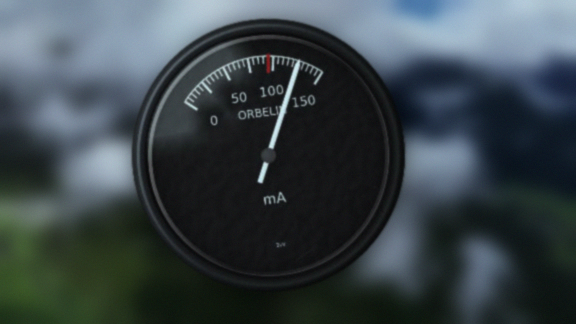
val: {"value": 125, "unit": "mA"}
